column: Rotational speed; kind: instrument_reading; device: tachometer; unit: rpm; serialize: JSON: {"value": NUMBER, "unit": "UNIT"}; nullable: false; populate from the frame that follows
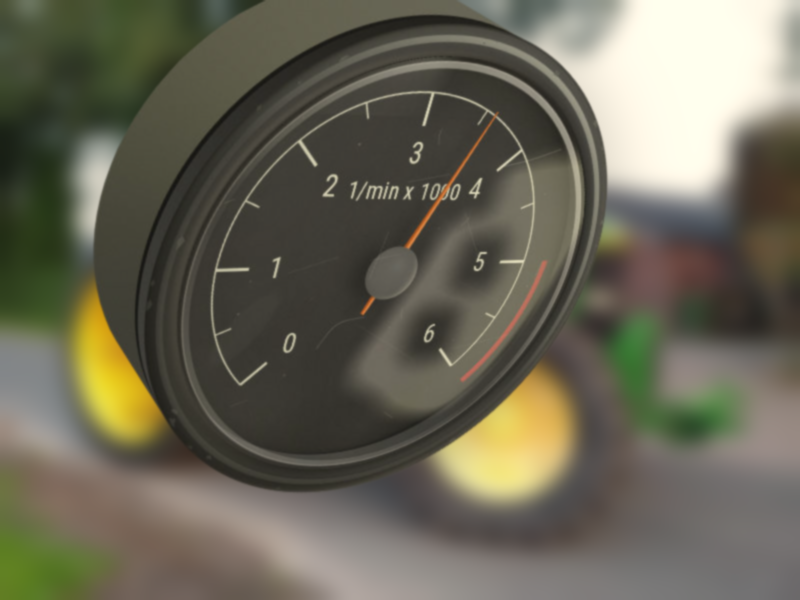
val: {"value": 3500, "unit": "rpm"}
